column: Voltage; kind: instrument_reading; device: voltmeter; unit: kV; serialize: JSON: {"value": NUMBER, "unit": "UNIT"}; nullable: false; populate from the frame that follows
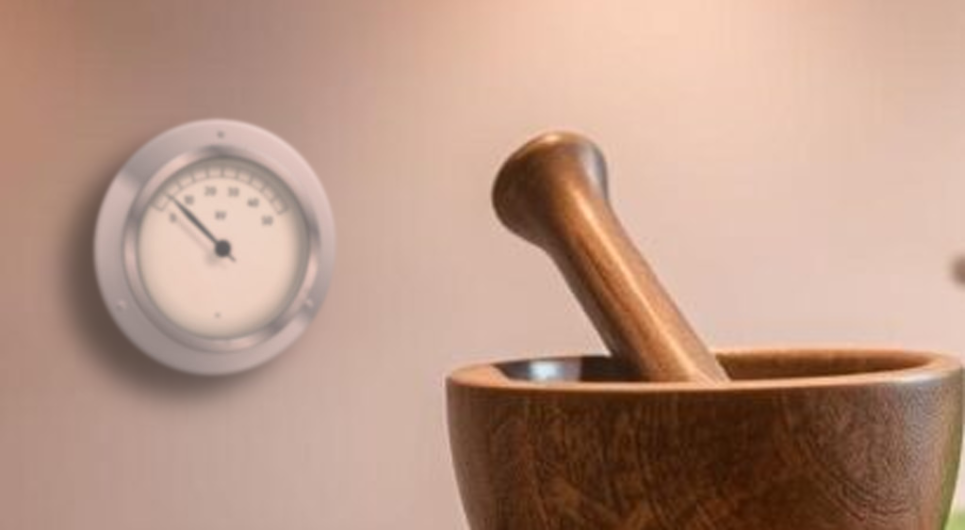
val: {"value": 5, "unit": "kV"}
